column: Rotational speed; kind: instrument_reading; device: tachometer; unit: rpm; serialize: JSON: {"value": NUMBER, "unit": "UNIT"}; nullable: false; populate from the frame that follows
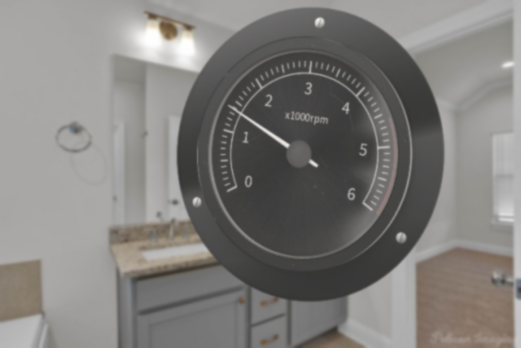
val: {"value": 1400, "unit": "rpm"}
